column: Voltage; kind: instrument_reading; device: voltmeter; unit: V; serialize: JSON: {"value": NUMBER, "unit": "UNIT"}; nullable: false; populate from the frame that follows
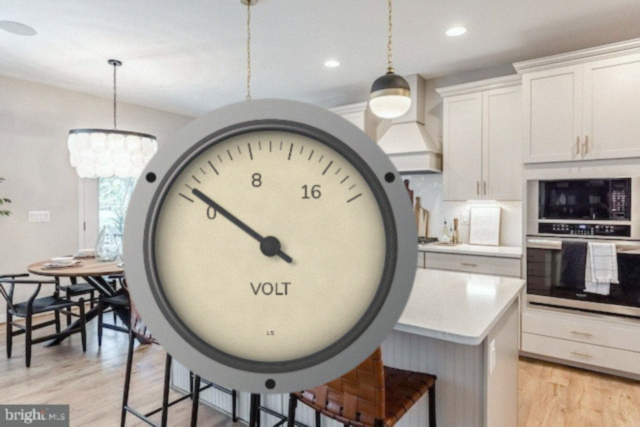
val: {"value": 1, "unit": "V"}
